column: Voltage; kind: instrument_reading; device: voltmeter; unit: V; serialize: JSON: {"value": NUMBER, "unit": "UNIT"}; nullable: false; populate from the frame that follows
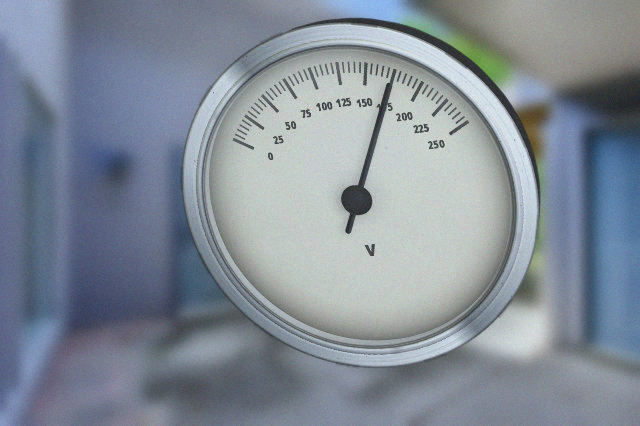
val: {"value": 175, "unit": "V"}
